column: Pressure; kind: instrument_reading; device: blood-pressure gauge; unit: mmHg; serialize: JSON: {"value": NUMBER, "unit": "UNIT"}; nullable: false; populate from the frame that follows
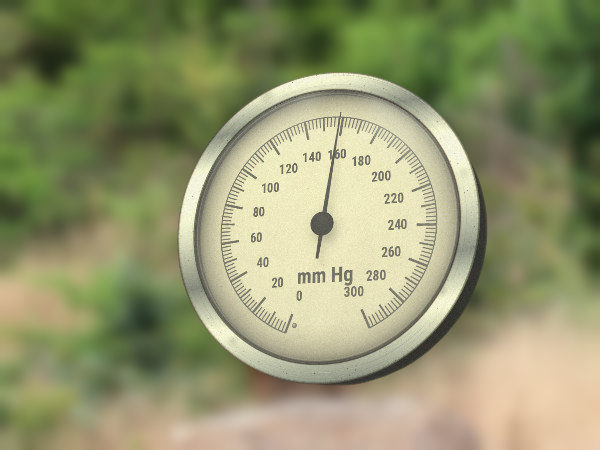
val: {"value": 160, "unit": "mmHg"}
